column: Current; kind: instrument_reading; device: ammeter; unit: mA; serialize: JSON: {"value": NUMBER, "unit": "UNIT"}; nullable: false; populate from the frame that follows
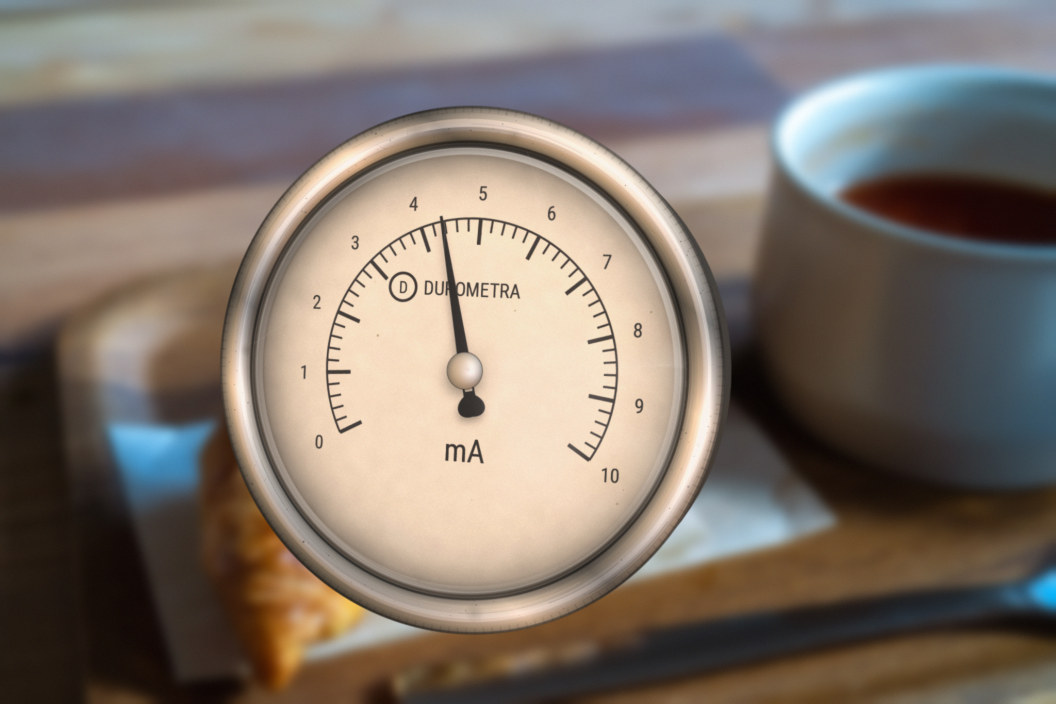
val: {"value": 4.4, "unit": "mA"}
